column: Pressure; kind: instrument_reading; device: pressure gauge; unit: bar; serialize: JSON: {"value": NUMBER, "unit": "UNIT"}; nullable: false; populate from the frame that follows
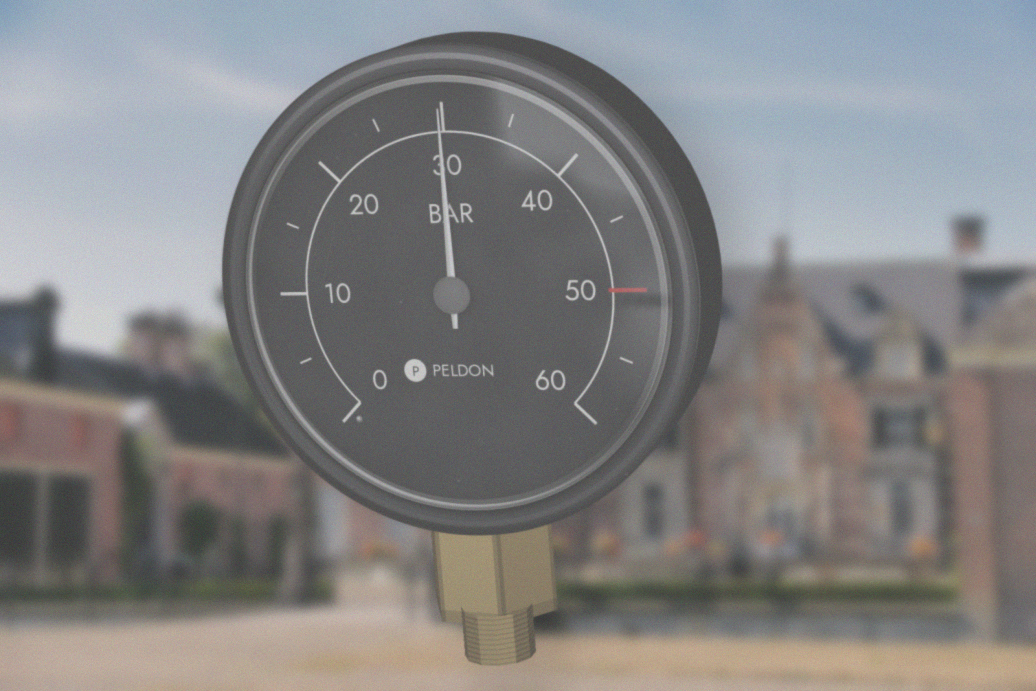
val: {"value": 30, "unit": "bar"}
